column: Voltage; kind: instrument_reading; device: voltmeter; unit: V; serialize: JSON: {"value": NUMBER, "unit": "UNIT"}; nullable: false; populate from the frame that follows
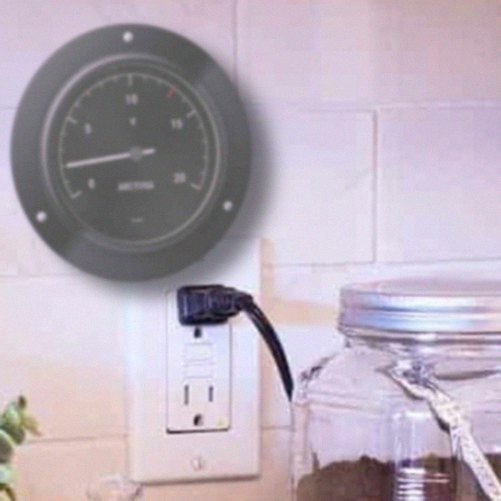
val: {"value": 2, "unit": "V"}
